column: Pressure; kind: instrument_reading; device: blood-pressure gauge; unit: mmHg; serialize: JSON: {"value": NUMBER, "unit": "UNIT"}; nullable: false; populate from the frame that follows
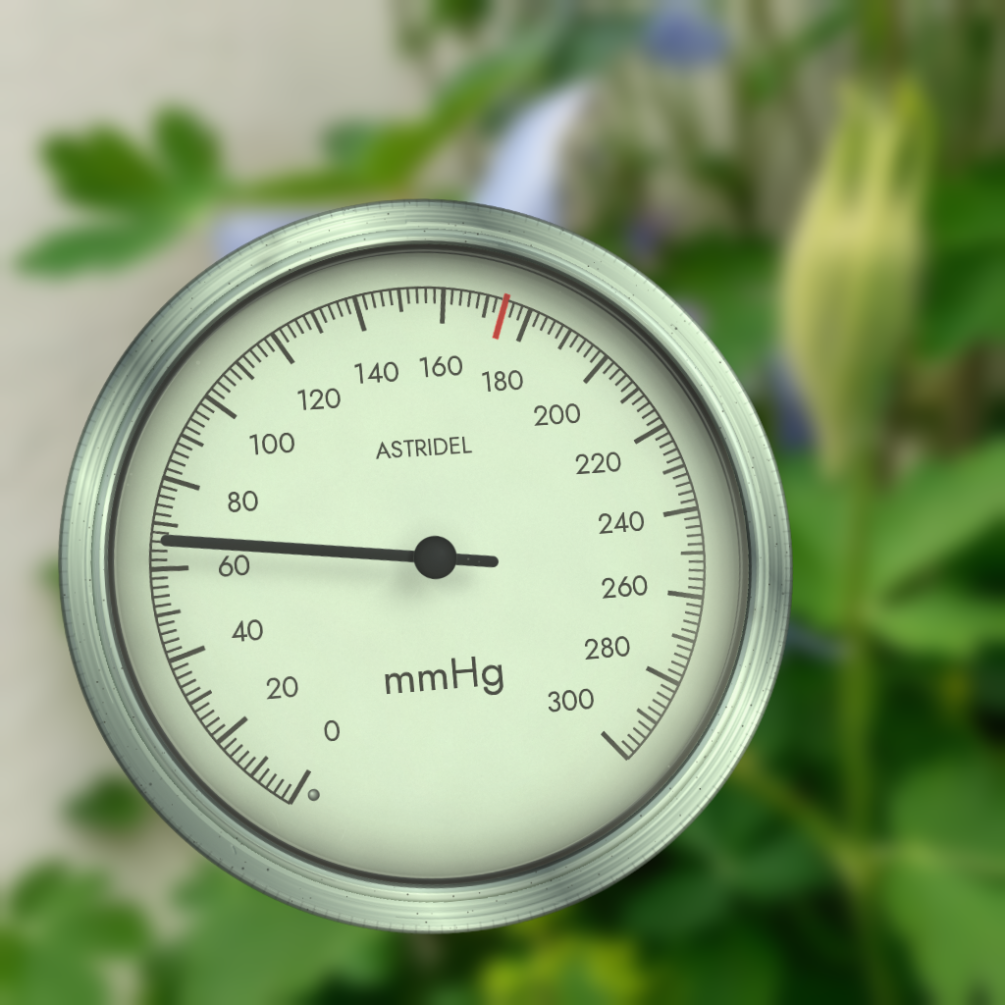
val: {"value": 66, "unit": "mmHg"}
